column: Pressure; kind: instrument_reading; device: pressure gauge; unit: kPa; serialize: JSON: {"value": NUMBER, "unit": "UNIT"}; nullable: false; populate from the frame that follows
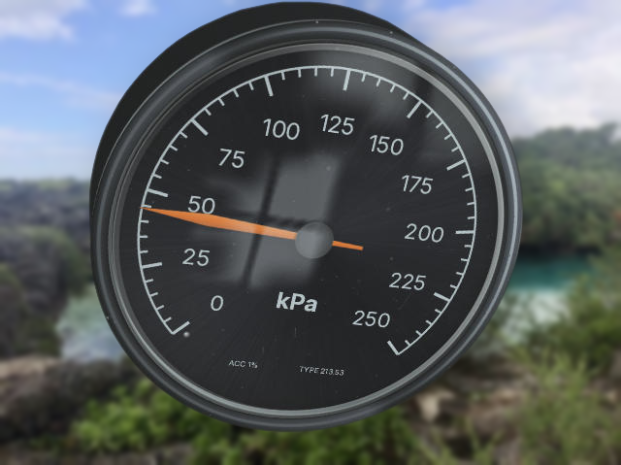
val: {"value": 45, "unit": "kPa"}
